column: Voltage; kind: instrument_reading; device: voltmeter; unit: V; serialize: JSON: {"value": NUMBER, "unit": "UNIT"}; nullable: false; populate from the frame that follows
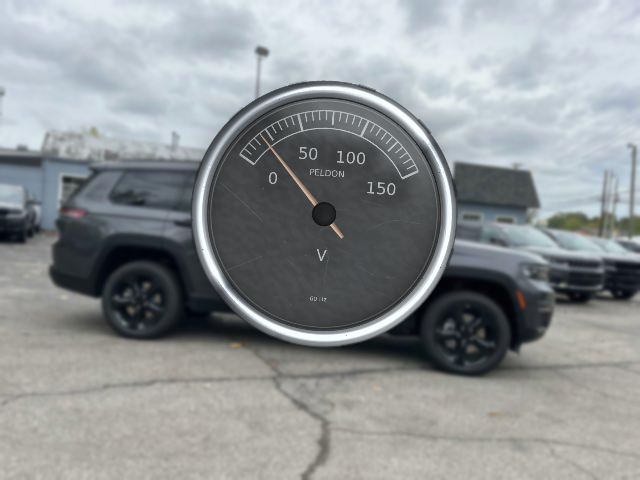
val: {"value": 20, "unit": "V"}
